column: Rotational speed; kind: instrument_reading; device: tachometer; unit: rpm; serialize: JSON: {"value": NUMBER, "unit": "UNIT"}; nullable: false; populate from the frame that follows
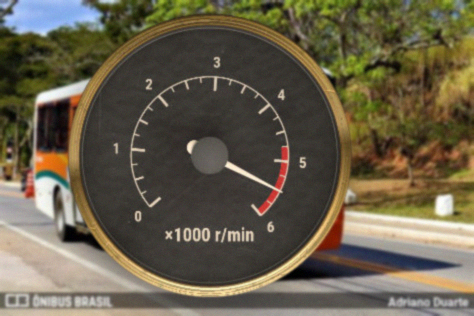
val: {"value": 5500, "unit": "rpm"}
